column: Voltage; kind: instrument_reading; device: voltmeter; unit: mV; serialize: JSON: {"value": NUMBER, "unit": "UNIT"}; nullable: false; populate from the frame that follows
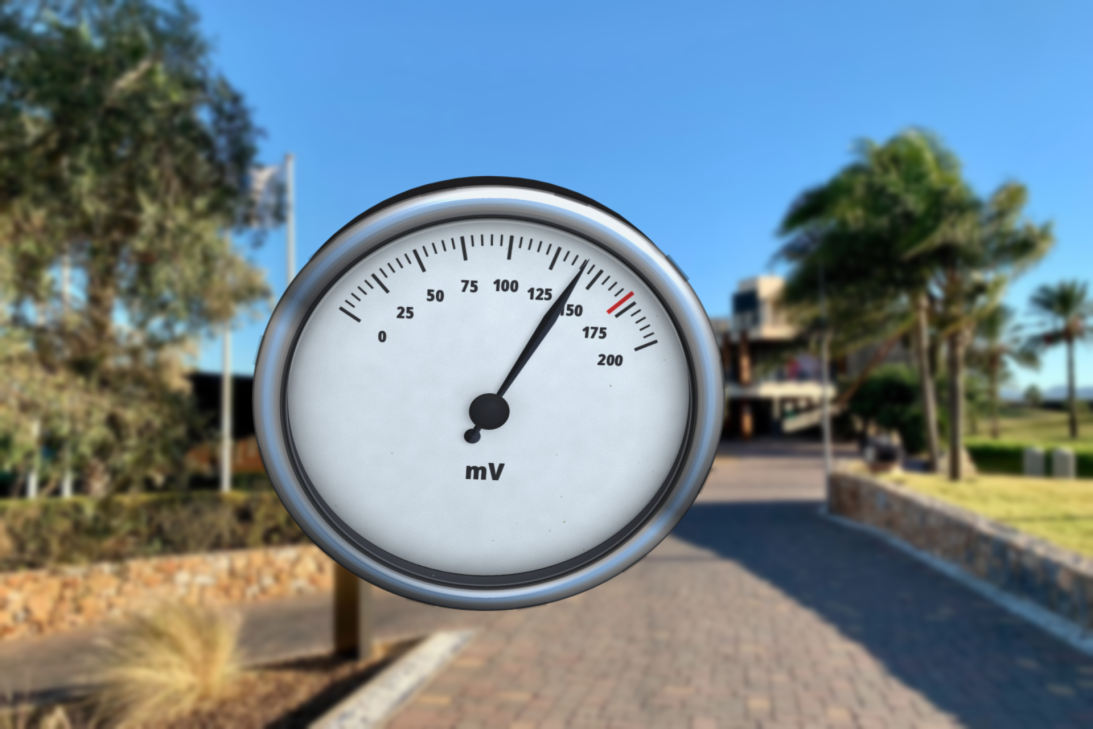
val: {"value": 140, "unit": "mV"}
